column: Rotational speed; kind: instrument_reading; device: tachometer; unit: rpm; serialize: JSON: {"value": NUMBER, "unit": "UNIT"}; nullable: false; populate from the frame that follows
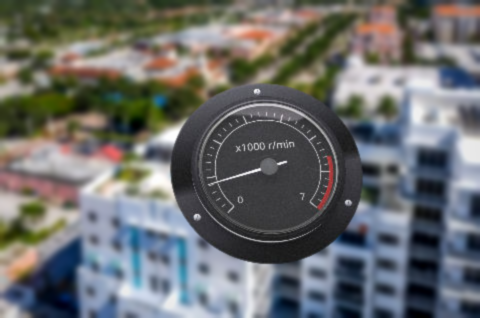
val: {"value": 800, "unit": "rpm"}
